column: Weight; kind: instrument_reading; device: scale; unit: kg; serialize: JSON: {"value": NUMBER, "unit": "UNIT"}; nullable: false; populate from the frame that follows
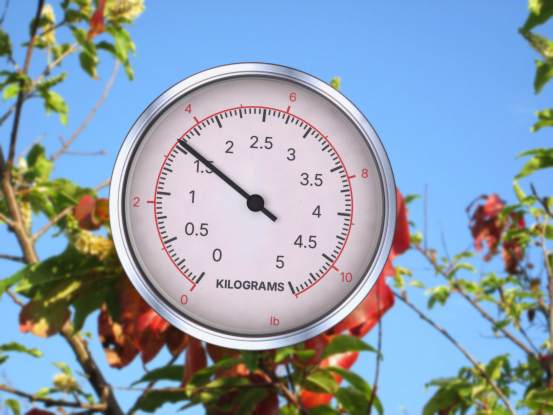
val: {"value": 1.55, "unit": "kg"}
